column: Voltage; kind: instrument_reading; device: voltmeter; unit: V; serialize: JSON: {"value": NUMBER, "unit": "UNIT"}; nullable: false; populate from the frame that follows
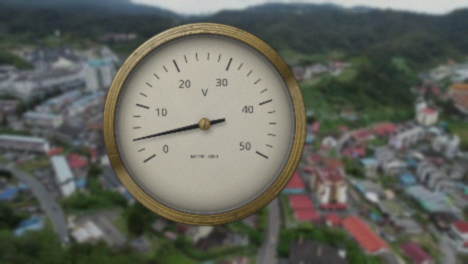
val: {"value": 4, "unit": "V"}
